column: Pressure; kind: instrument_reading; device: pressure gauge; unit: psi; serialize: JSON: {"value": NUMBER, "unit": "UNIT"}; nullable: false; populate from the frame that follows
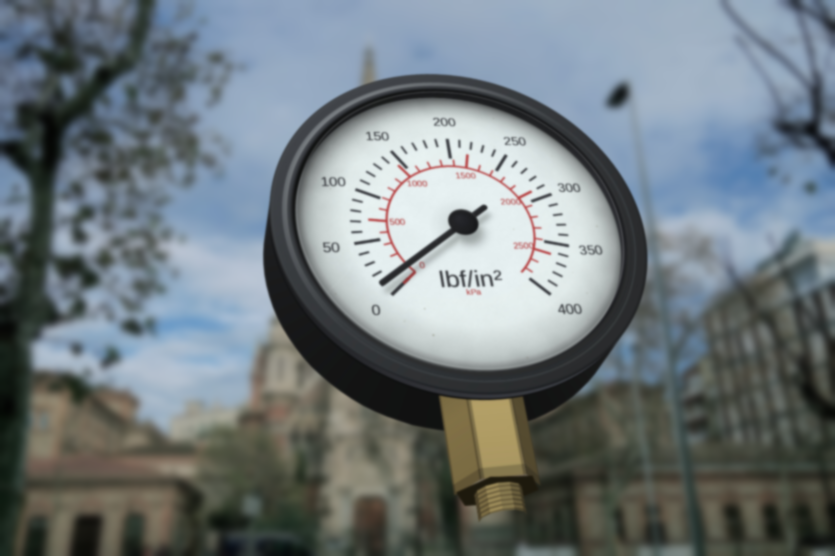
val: {"value": 10, "unit": "psi"}
